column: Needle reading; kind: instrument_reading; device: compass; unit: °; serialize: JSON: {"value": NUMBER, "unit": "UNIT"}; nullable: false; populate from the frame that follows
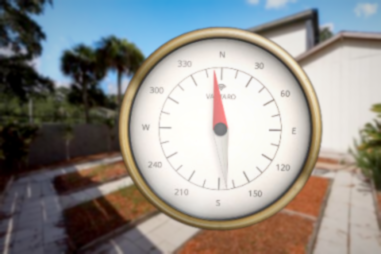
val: {"value": 352.5, "unit": "°"}
